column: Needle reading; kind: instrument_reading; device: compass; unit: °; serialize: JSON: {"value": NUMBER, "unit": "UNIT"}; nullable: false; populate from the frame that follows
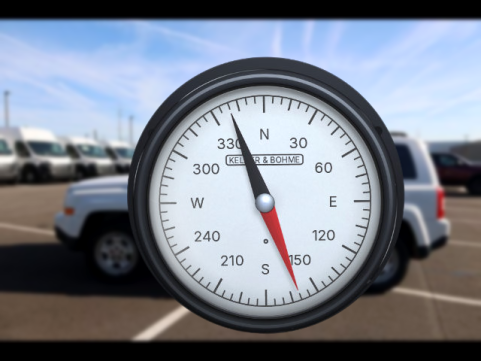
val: {"value": 160, "unit": "°"}
